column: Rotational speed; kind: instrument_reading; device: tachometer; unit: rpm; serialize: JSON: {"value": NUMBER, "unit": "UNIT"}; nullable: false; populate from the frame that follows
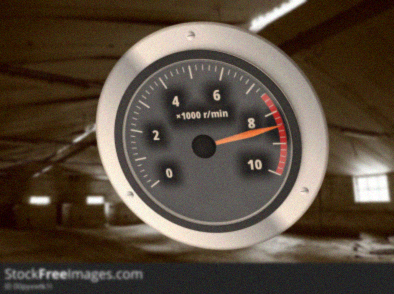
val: {"value": 8400, "unit": "rpm"}
